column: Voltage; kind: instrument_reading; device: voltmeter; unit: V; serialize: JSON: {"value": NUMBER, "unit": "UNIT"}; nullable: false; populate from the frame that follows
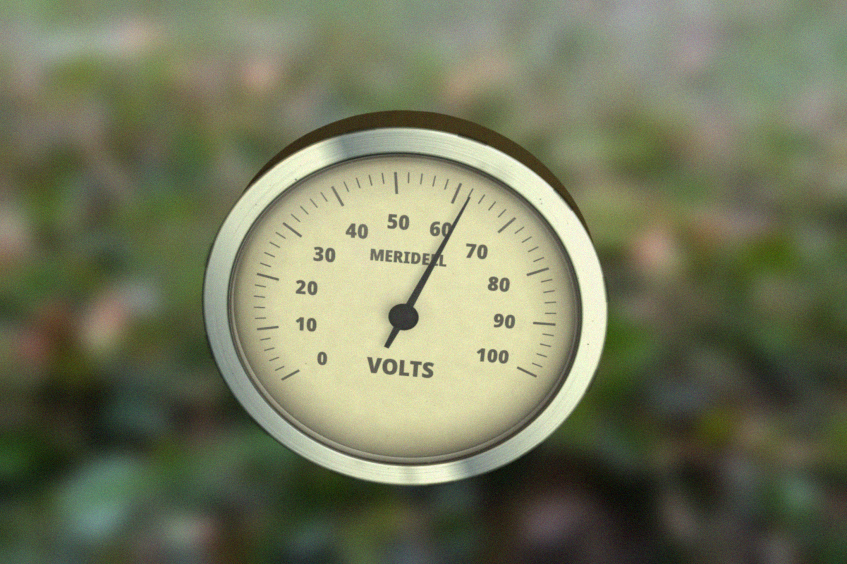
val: {"value": 62, "unit": "V"}
